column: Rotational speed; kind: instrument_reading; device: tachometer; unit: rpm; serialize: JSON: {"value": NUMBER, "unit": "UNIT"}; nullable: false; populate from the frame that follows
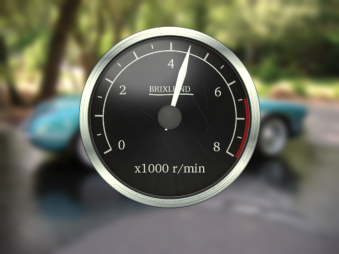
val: {"value": 4500, "unit": "rpm"}
